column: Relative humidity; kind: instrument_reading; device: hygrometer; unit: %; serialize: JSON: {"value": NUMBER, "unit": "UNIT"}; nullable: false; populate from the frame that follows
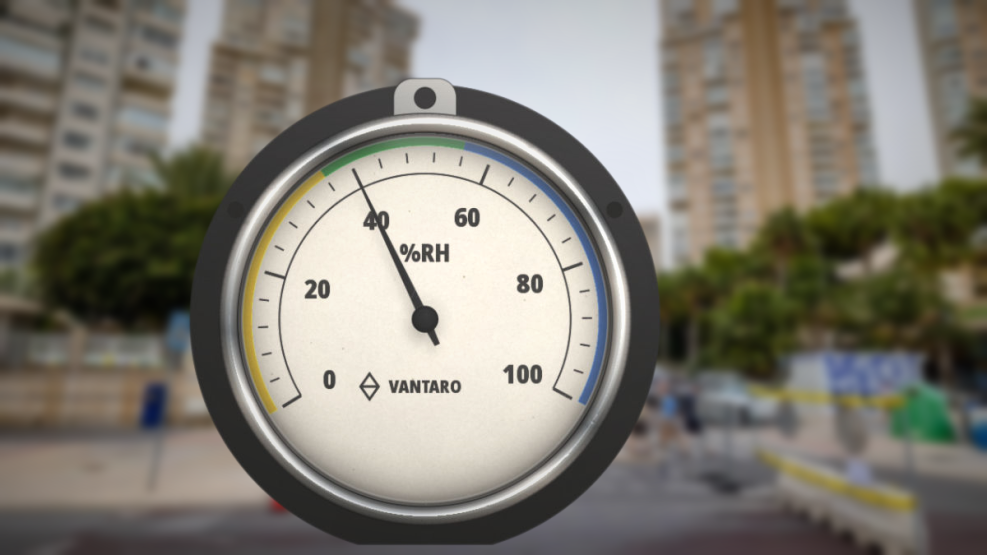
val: {"value": 40, "unit": "%"}
